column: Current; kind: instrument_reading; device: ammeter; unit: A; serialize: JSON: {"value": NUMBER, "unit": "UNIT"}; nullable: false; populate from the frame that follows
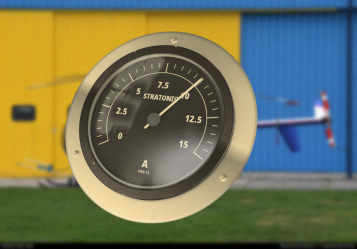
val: {"value": 10, "unit": "A"}
